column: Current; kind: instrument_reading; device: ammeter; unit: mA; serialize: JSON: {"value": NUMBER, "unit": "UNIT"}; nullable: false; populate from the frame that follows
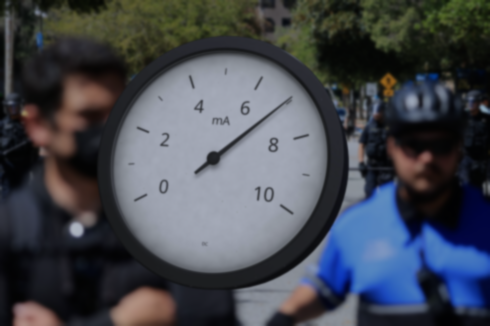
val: {"value": 7, "unit": "mA"}
